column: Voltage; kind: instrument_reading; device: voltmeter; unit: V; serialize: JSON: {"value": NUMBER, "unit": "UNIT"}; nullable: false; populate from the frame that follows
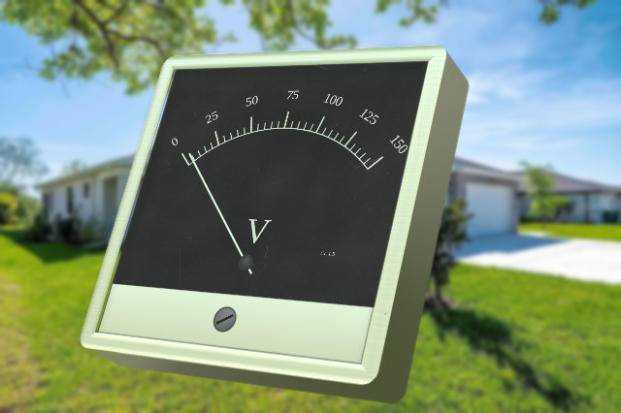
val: {"value": 5, "unit": "V"}
